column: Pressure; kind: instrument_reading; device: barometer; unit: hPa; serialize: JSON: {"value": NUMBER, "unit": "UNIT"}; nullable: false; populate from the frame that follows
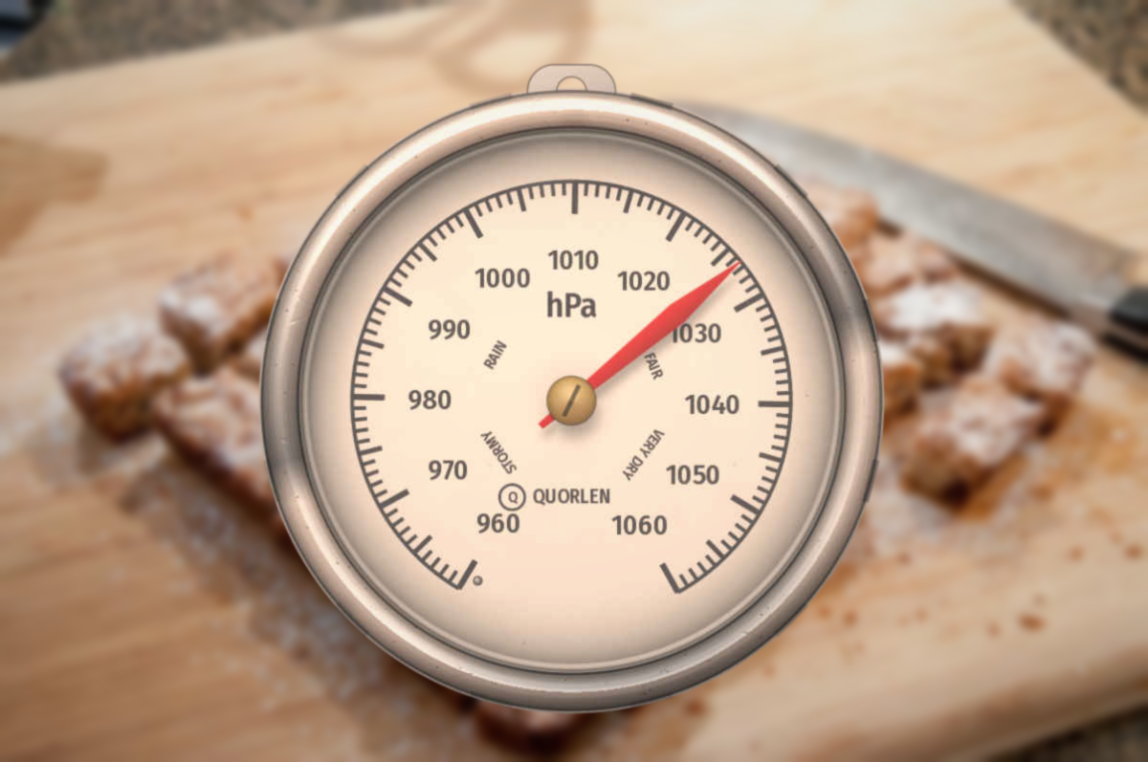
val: {"value": 1026.5, "unit": "hPa"}
